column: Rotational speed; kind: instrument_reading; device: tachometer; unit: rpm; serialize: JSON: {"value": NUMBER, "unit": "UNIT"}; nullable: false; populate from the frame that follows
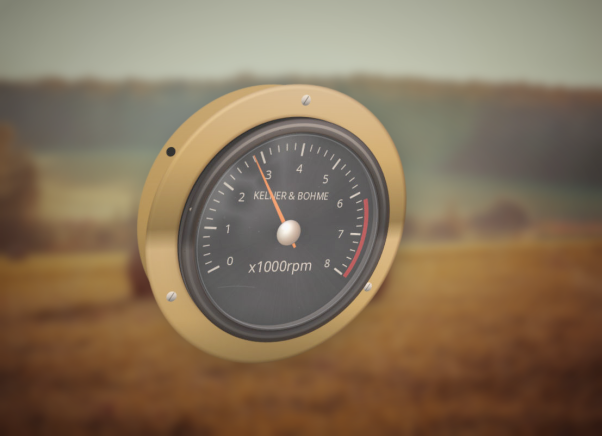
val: {"value": 2800, "unit": "rpm"}
